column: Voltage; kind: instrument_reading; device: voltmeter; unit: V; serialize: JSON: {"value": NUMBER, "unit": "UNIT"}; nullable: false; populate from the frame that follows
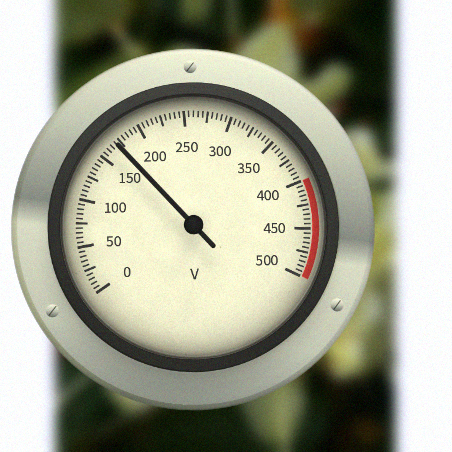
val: {"value": 170, "unit": "V"}
